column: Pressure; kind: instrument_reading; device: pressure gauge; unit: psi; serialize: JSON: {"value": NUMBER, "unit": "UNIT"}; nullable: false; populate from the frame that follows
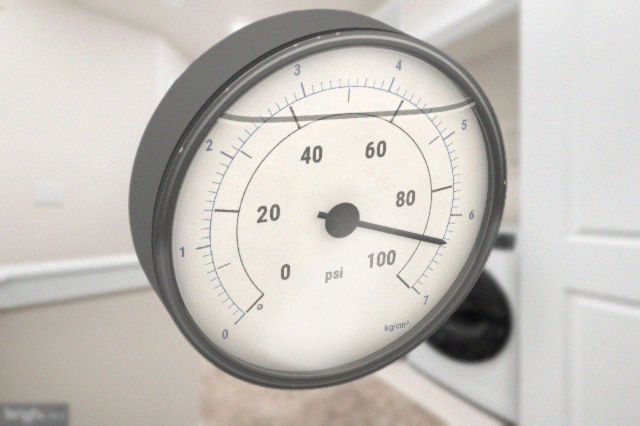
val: {"value": 90, "unit": "psi"}
